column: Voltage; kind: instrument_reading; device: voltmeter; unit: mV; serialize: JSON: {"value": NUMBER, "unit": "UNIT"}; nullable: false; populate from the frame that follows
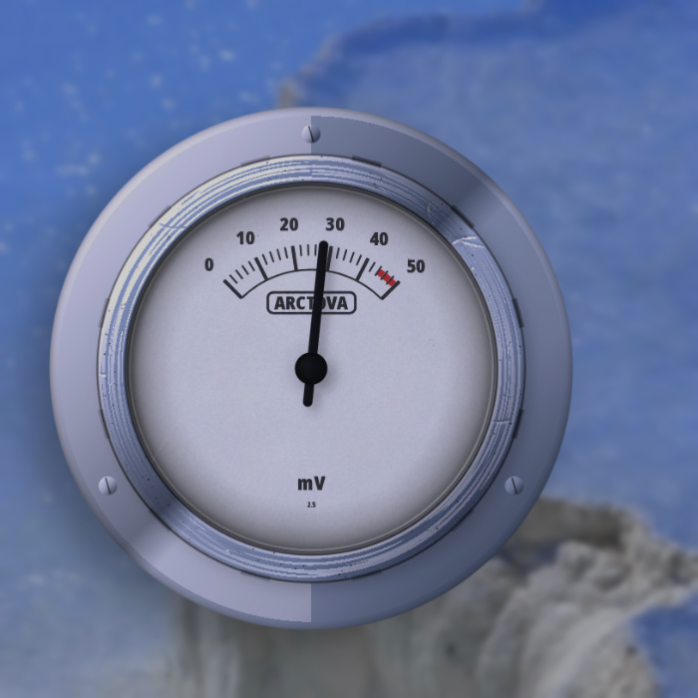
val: {"value": 28, "unit": "mV"}
